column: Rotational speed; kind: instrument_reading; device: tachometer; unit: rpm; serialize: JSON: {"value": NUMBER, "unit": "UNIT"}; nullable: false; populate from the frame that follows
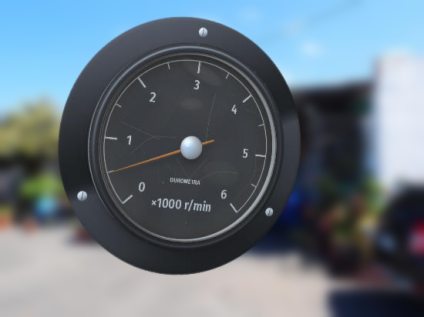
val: {"value": 500, "unit": "rpm"}
